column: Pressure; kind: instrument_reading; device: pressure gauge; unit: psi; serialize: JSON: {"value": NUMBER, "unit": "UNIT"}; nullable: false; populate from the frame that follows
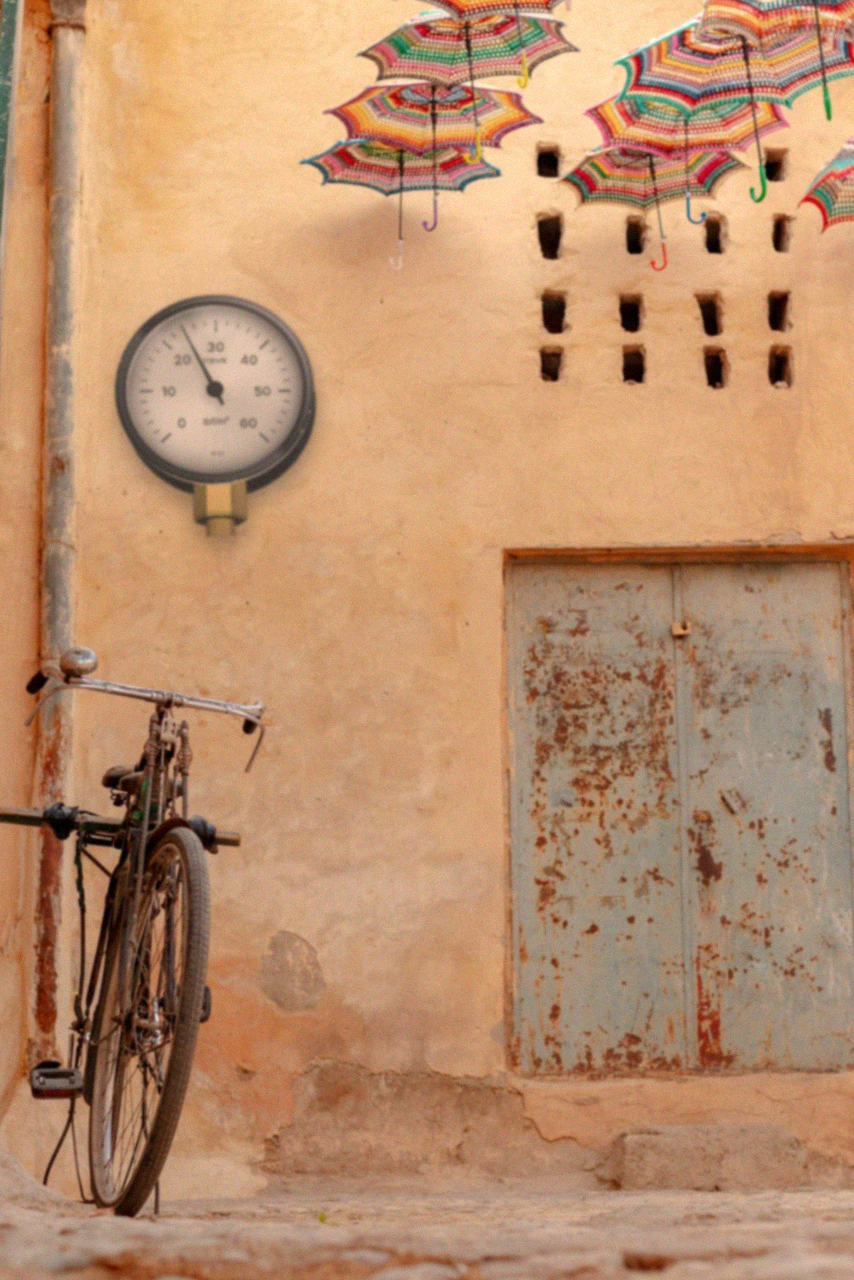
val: {"value": 24, "unit": "psi"}
